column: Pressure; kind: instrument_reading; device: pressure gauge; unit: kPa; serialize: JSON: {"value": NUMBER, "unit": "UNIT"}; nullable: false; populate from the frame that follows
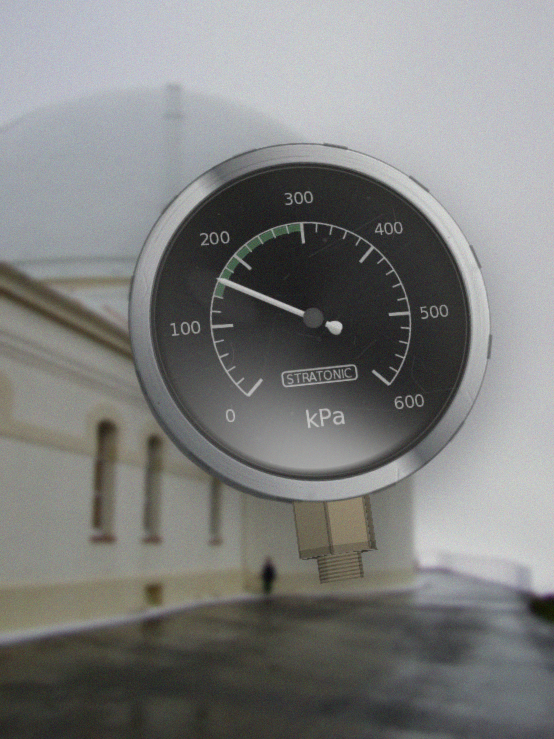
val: {"value": 160, "unit": "kPa"}
